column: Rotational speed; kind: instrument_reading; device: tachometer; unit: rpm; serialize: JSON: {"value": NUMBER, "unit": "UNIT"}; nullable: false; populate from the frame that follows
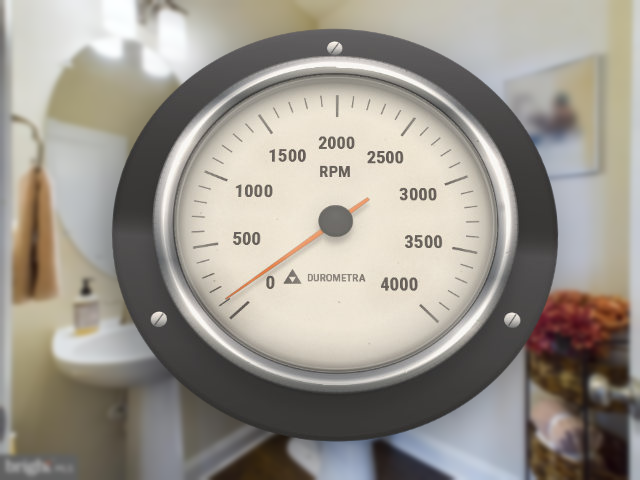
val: {"value": 100, "unit": "rpm"}
